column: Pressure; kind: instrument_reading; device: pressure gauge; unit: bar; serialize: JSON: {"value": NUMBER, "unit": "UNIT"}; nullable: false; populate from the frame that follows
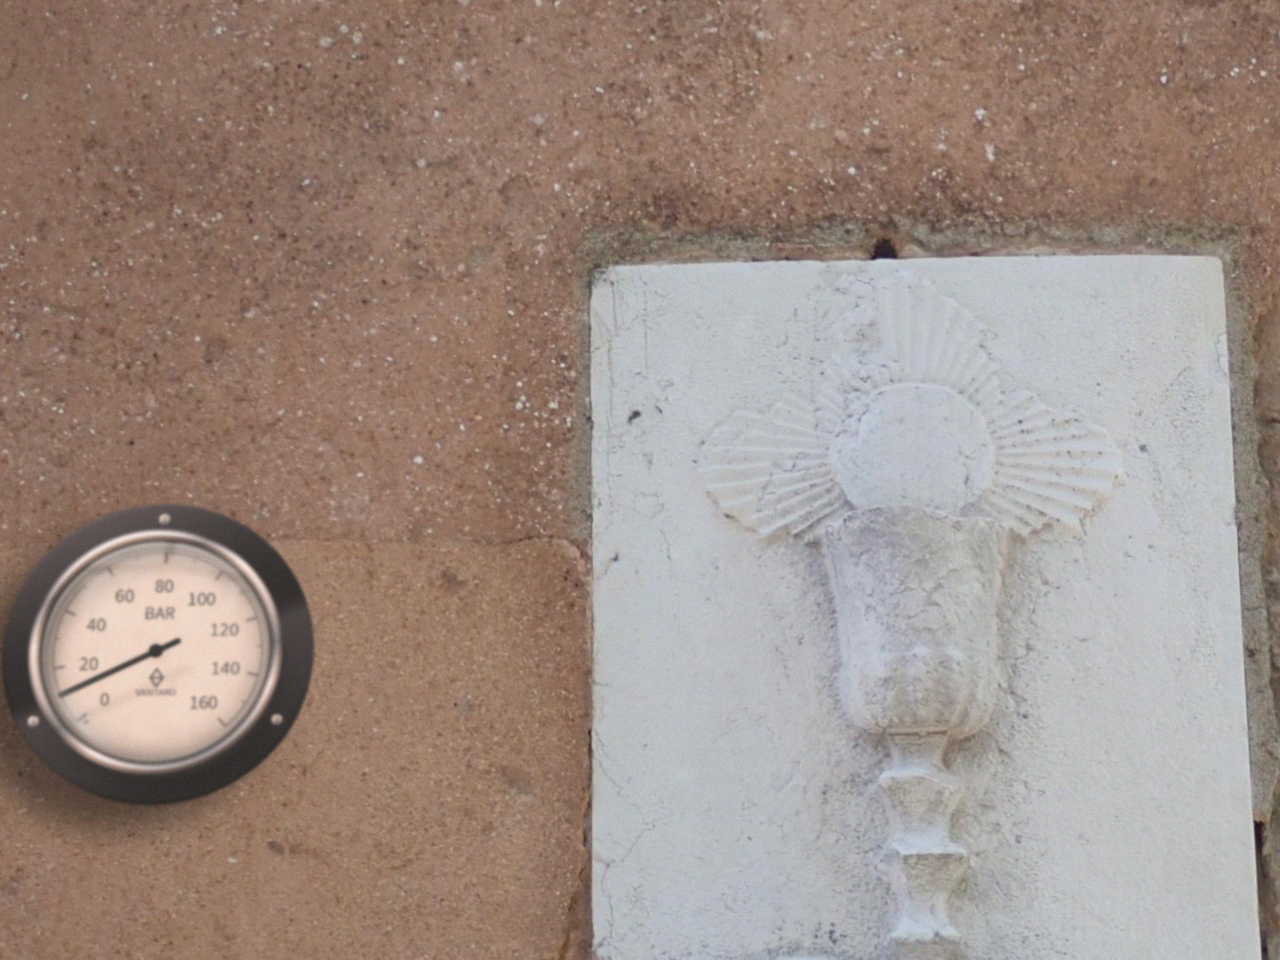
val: {"value": 10, "unit": "bar"}
